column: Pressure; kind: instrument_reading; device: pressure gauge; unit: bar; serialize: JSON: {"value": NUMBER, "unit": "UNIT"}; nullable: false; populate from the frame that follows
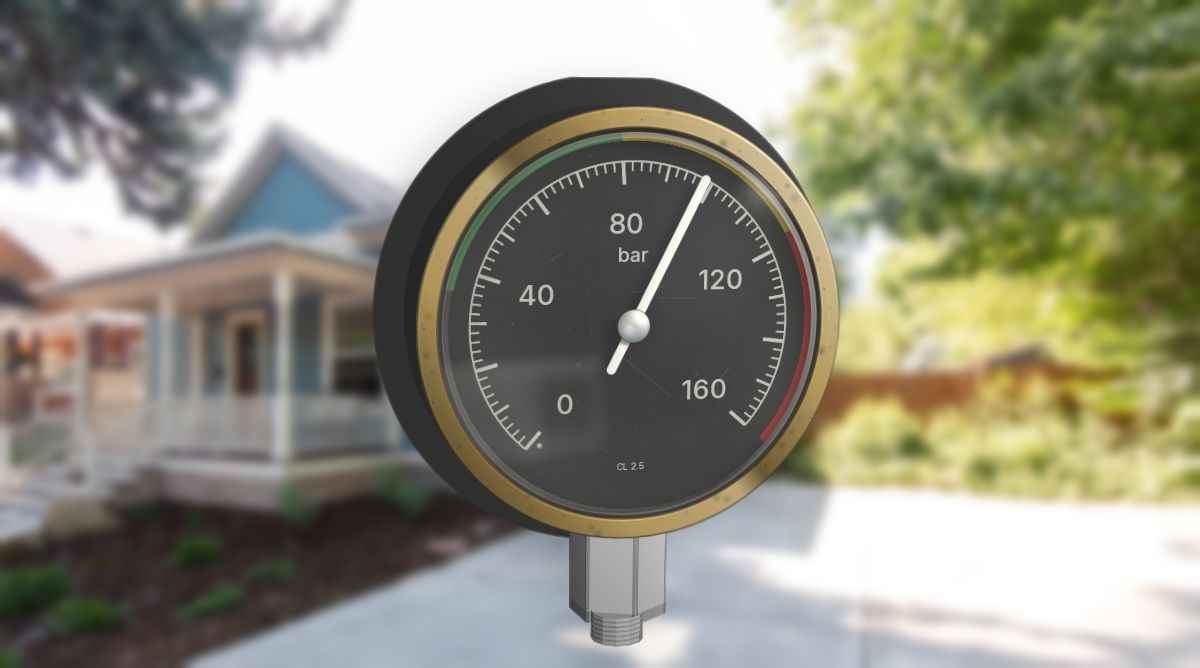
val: {"value": 98, "unit": "bar"}
